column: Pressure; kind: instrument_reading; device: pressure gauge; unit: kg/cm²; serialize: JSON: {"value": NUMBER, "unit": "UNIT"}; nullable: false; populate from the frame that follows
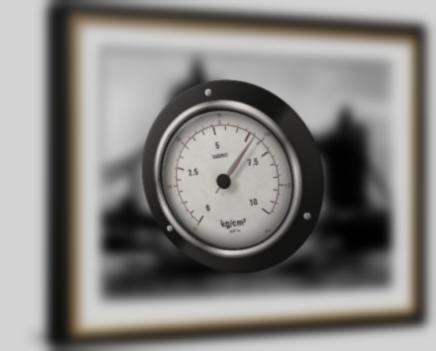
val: {"value": 6.75, "unit": "kg/cm²"}
